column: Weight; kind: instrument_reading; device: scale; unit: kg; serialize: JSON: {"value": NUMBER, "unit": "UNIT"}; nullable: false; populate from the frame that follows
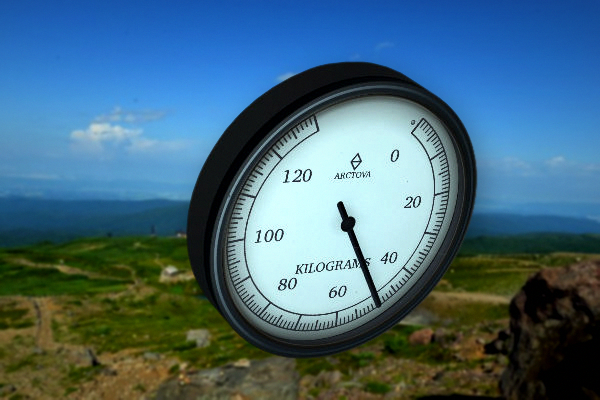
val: {"value": 50, "unit": "kg"}
